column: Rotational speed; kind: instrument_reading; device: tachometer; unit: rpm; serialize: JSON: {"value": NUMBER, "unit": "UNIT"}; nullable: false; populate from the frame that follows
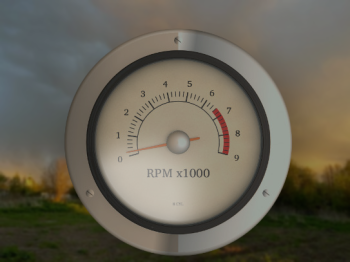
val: {"value": 200, "unit": "rpm"}
